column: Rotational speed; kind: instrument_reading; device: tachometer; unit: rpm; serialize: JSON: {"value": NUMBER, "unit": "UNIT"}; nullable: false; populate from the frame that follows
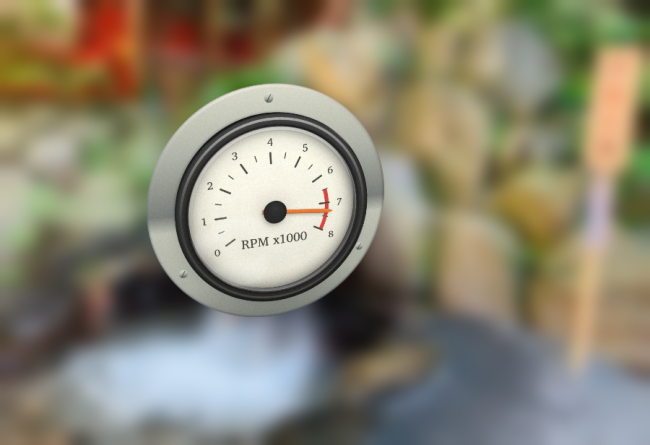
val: {"value": 7250, "unit": "rpm"}
